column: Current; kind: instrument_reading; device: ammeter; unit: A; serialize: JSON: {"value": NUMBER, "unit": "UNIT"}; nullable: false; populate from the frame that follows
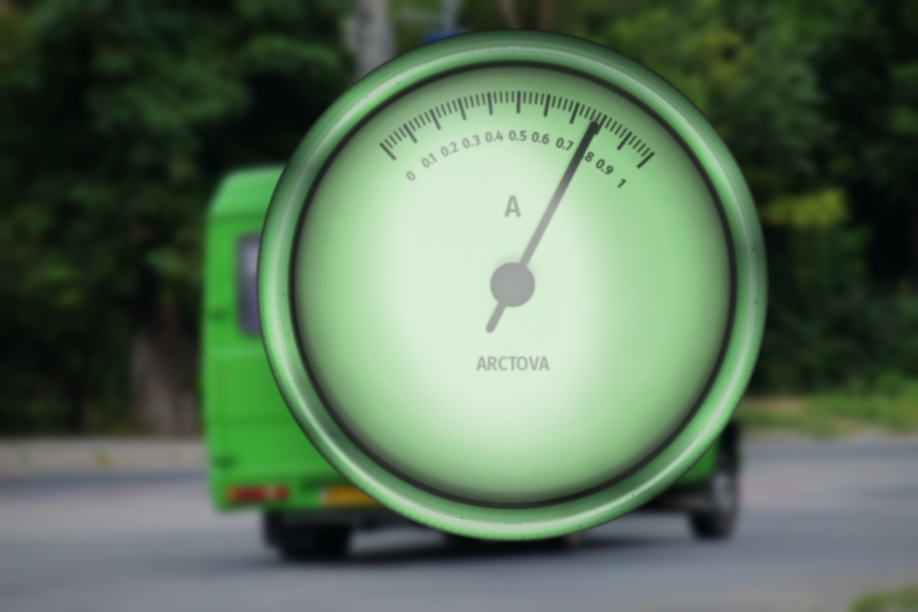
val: {"value": 0.78, "unit": "A"}
